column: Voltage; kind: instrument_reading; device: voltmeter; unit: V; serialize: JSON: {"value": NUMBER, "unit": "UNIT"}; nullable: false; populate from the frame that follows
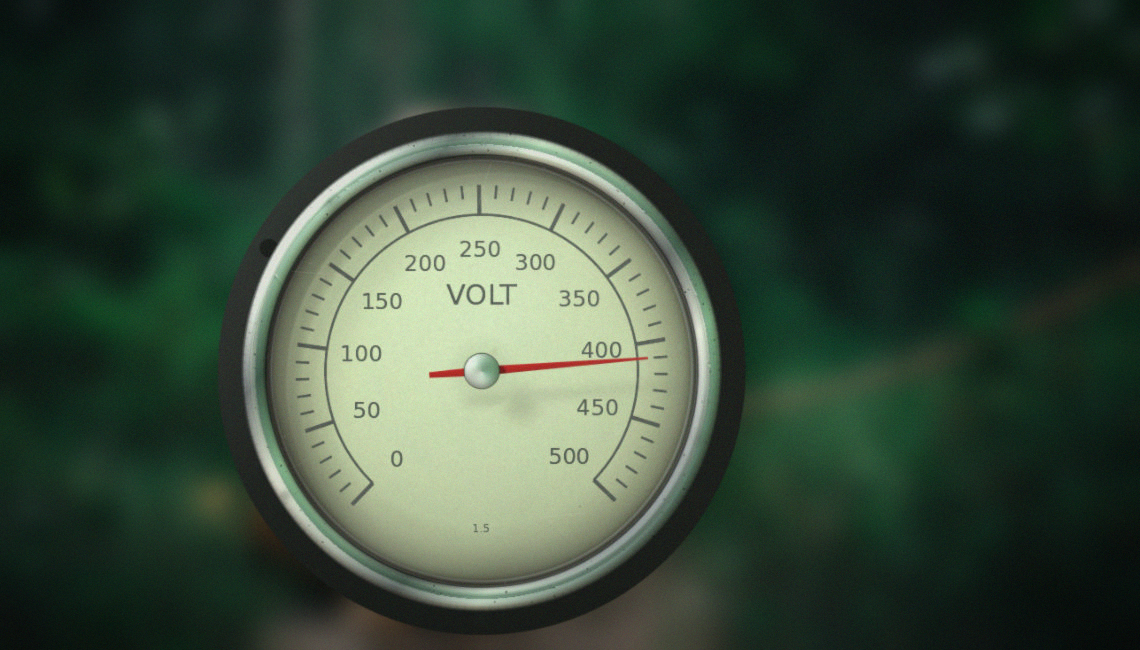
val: {"value": 410, "unit": "V"}
